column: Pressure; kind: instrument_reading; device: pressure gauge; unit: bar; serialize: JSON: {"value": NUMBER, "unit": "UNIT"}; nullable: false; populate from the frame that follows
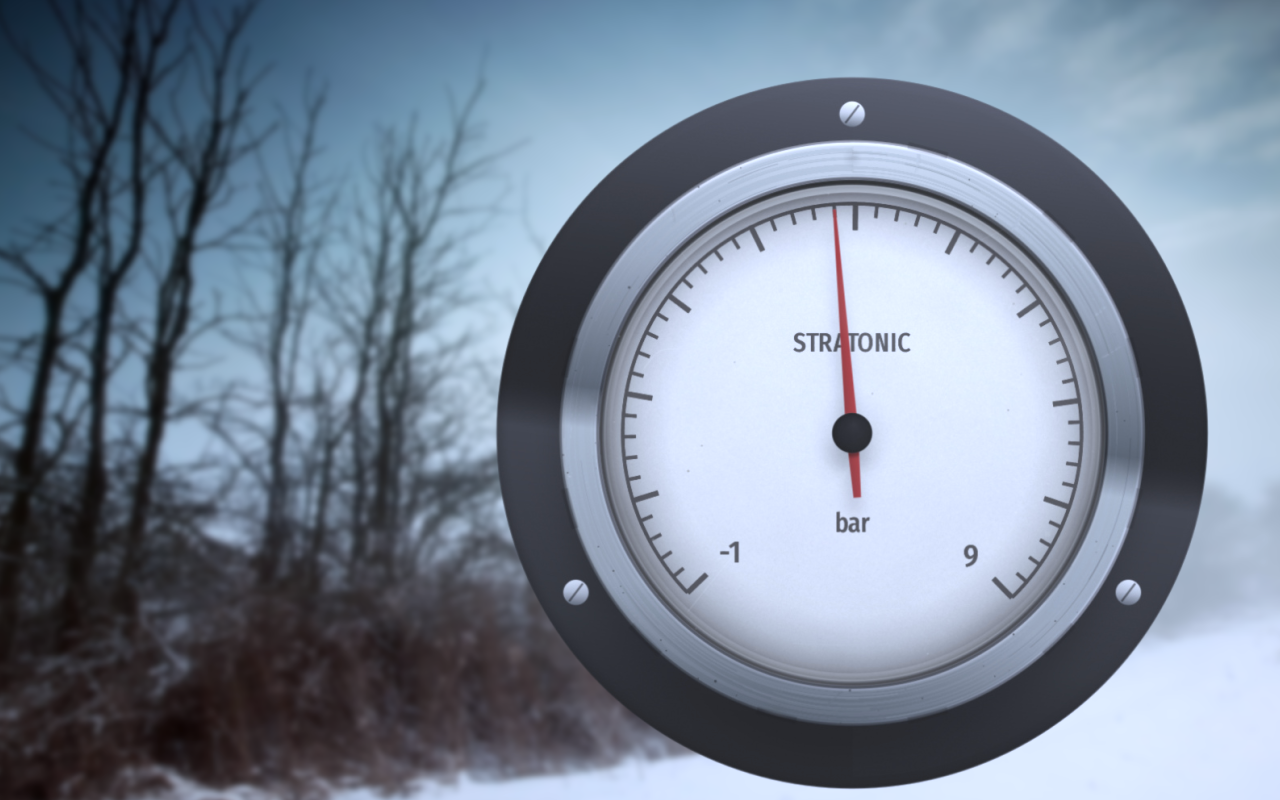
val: {"value": 3.8, "unit": "bar"}
